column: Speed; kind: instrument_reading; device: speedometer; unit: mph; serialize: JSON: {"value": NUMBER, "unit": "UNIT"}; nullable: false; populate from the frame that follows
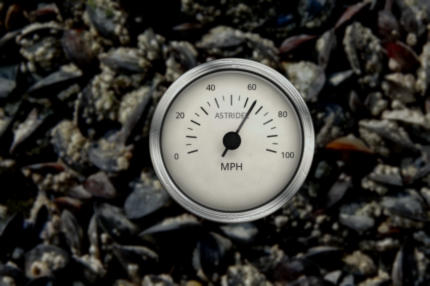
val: {"value": 65, "unit": "mph"}
